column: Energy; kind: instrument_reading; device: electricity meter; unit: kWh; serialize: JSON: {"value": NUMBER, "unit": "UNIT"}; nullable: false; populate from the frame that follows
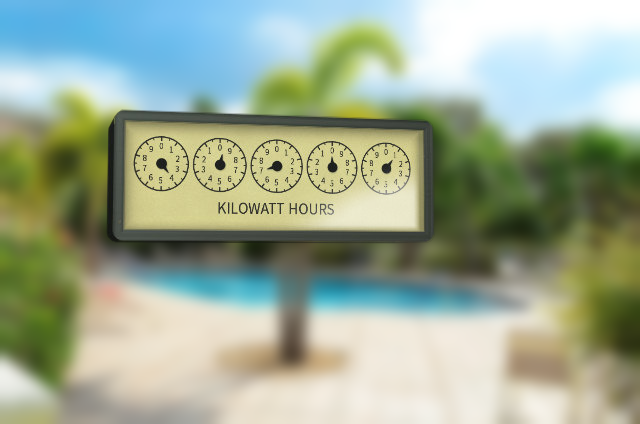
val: {"value": 39701, "unit": "kWh"}
